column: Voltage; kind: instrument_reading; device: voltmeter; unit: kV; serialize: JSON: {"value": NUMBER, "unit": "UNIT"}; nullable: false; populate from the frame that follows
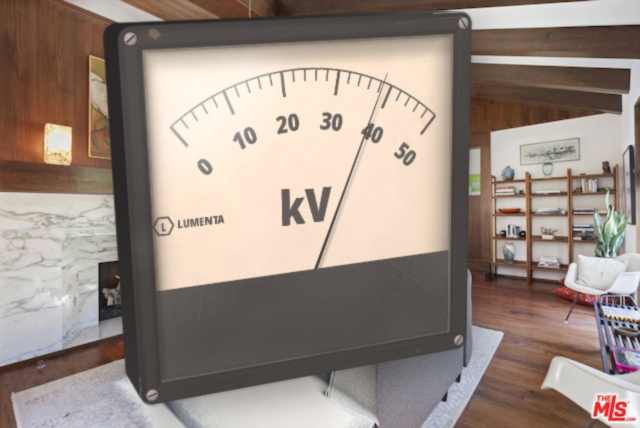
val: {"value": 38, "unit": "kV"}
